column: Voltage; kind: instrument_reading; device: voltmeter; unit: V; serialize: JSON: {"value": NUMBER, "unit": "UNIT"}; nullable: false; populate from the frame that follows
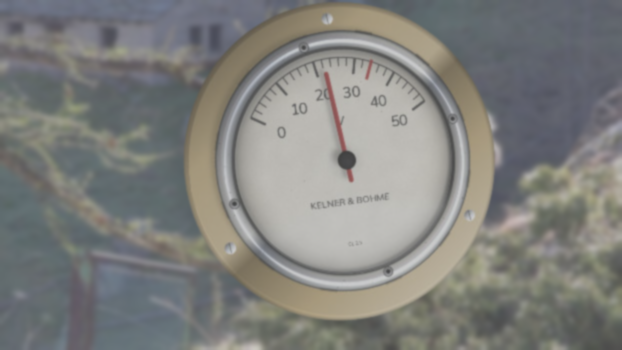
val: {"value": 22, "unit": "V"}
